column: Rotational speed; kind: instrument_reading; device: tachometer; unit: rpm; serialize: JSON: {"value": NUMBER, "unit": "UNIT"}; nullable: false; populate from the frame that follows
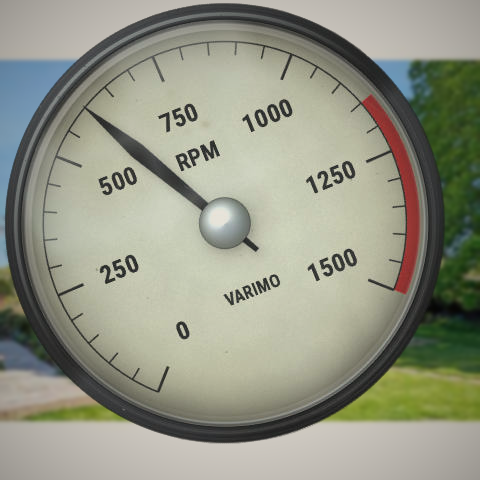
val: {"value": 600, "unit": "rpm"}
